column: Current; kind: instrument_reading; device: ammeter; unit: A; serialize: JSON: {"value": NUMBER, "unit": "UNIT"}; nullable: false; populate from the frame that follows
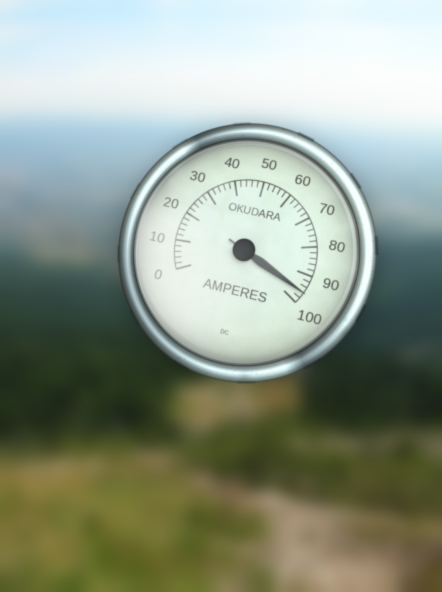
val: {"value": 96, "unit": "A"}
